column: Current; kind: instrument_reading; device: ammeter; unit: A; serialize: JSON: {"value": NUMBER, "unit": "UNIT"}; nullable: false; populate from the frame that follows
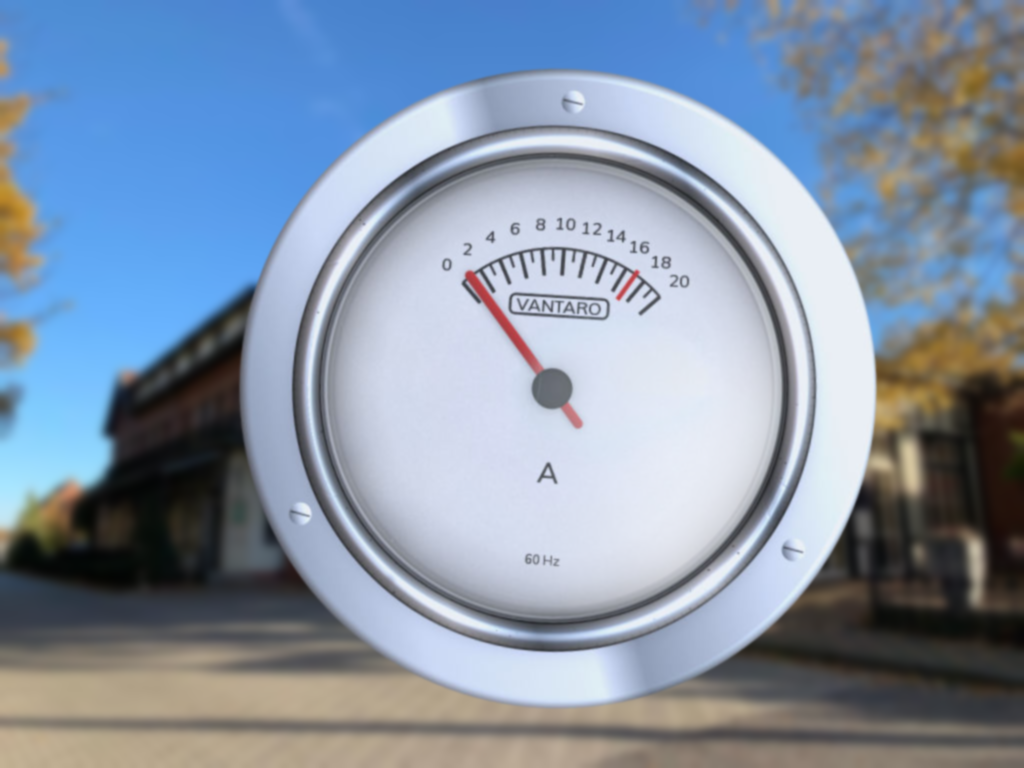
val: {"value": 1, "unit": "A"}
